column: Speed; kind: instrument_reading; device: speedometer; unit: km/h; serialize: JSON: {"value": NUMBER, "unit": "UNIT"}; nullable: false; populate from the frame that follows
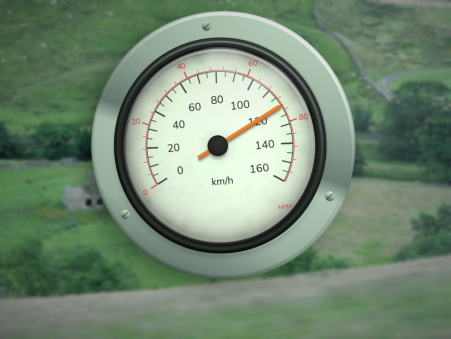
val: {"value": 120, "unit": "km/h"}
